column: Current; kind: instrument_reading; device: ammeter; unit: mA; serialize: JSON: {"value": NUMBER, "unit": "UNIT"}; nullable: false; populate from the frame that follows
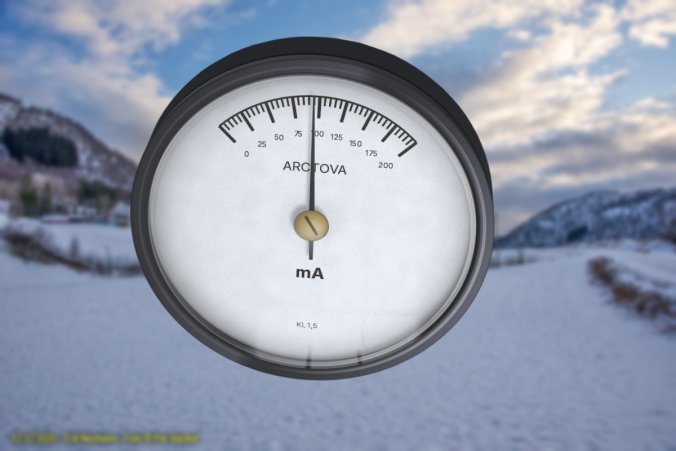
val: {"value": 95, "unit": "mA"}
